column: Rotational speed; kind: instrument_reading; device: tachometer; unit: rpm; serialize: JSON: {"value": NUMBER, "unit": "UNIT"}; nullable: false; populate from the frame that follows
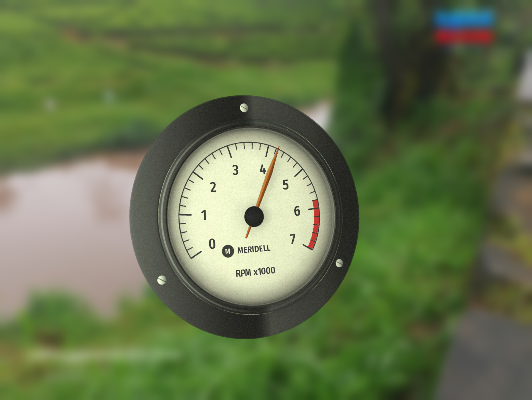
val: {"value": 4200, "unit": "rpm"}
